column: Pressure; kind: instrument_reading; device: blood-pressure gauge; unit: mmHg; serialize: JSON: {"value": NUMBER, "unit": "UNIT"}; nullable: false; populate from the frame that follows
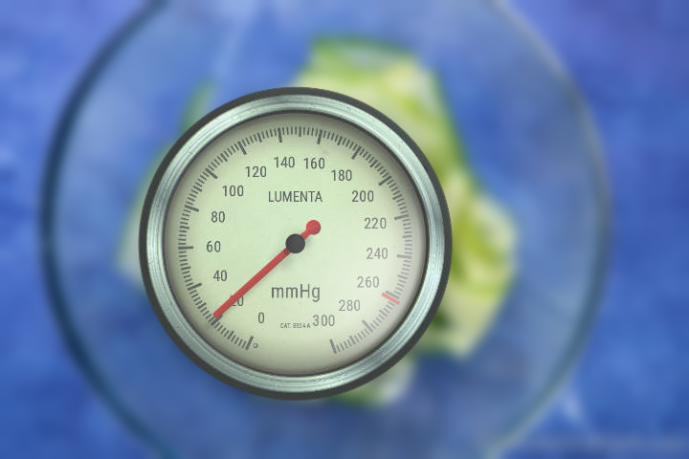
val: {"value": 22, "unit": "mmHg"}
